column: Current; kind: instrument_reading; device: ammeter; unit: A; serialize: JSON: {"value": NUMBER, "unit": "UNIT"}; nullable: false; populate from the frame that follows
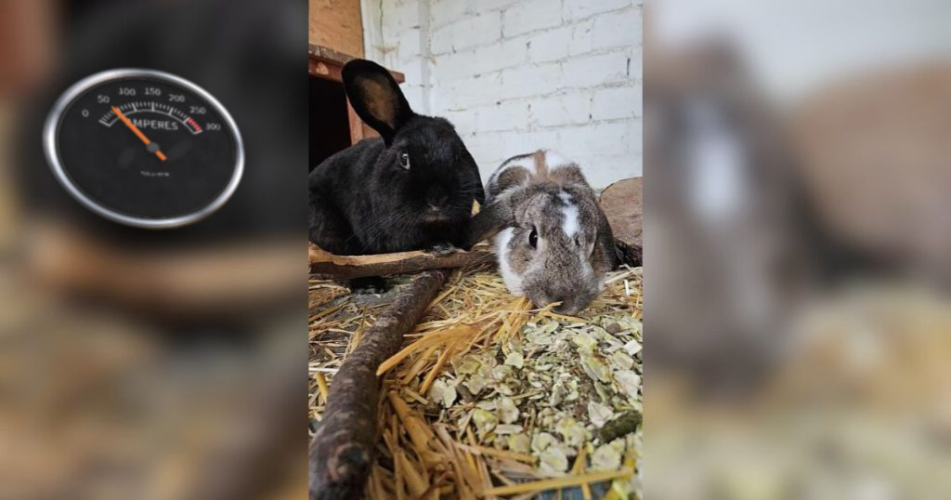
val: {"value": 50, "unit": "A"}
